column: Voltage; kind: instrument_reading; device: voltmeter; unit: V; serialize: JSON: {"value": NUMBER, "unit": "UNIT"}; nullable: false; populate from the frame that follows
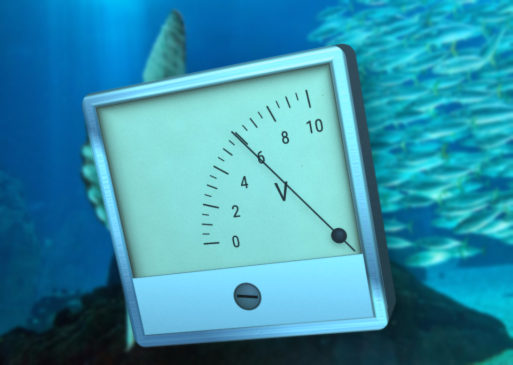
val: {"value": 6, "unit": "V"}
